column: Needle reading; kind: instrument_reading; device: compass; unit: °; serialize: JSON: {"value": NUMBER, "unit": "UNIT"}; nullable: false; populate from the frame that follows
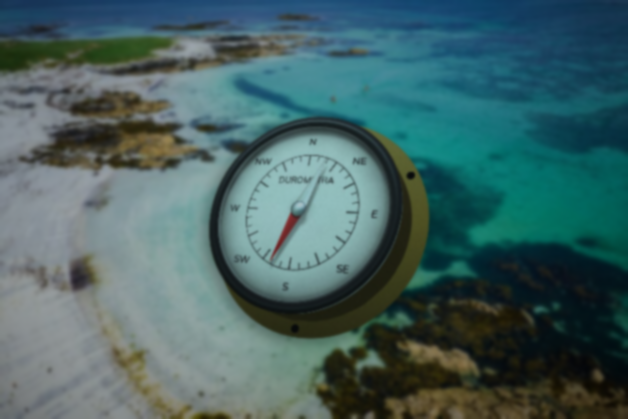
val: {"value": 200, "unit": "°"}
